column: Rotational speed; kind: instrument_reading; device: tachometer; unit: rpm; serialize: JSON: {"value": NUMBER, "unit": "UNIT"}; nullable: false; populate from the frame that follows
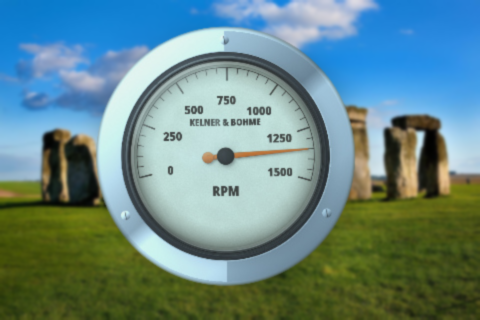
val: {"value": 1350, "unit": "rpm"}
